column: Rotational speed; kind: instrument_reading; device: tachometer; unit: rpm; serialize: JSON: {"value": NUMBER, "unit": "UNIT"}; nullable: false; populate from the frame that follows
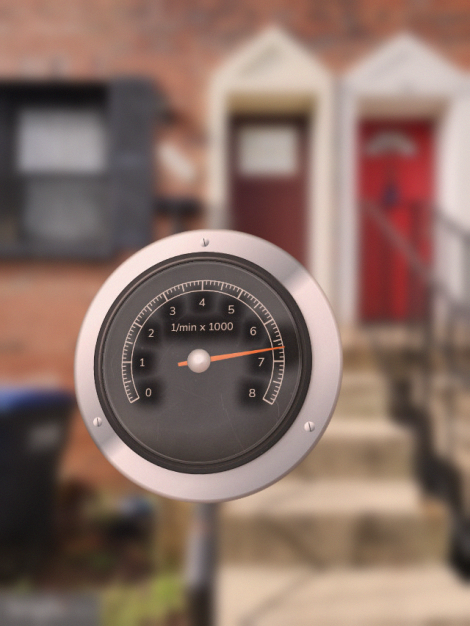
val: {"value": 6700, "unit": "rpm"}
